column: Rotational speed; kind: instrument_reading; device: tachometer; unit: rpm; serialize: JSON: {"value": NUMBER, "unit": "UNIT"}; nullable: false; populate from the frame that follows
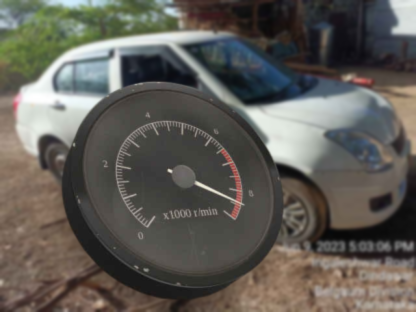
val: {"value": 8500, "unit": "rpm"}
